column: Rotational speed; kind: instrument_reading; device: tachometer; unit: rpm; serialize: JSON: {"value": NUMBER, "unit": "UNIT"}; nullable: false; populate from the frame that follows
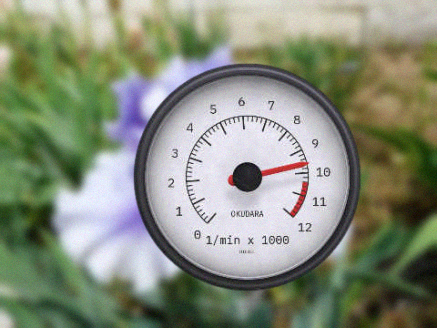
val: {"value": 9600, "unit": "rpm"}
